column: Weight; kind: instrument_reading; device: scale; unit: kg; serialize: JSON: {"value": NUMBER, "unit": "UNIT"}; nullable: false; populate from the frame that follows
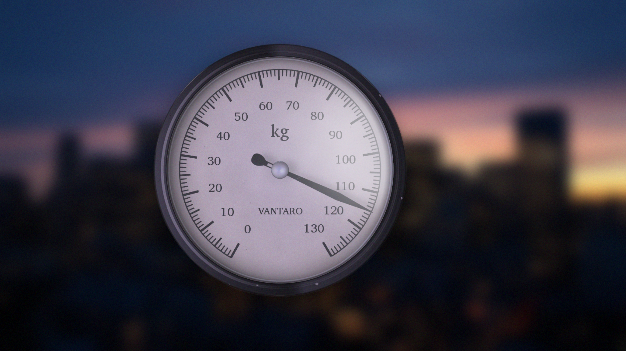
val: {"value": 115, "unit": "kg"}
